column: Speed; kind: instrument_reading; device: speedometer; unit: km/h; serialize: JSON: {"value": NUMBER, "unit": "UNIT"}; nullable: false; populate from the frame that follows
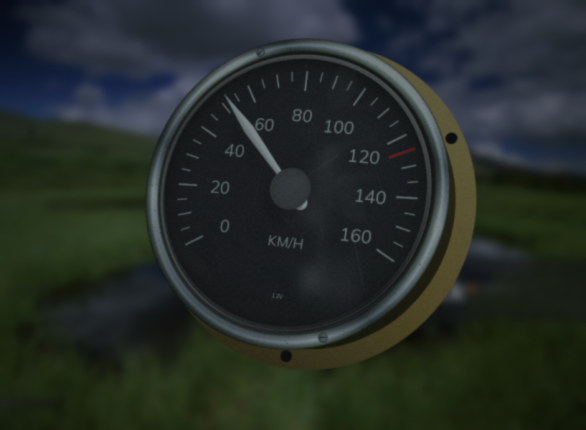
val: {"value": 52.5, "unit": "km/h"}
